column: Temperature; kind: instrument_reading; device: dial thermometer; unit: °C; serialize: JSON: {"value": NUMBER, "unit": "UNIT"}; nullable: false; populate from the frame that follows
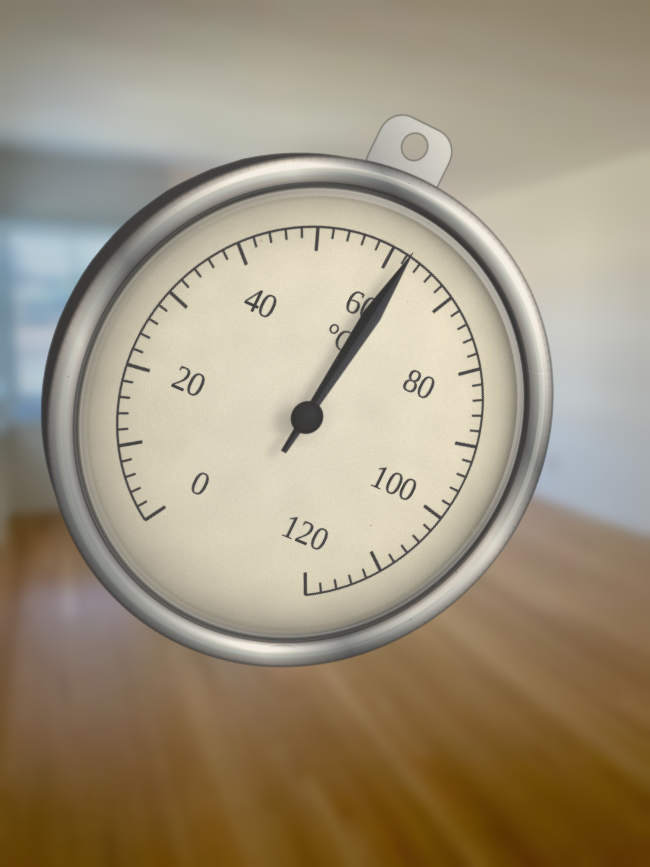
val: {"value": 62, "unit": "°C"}
